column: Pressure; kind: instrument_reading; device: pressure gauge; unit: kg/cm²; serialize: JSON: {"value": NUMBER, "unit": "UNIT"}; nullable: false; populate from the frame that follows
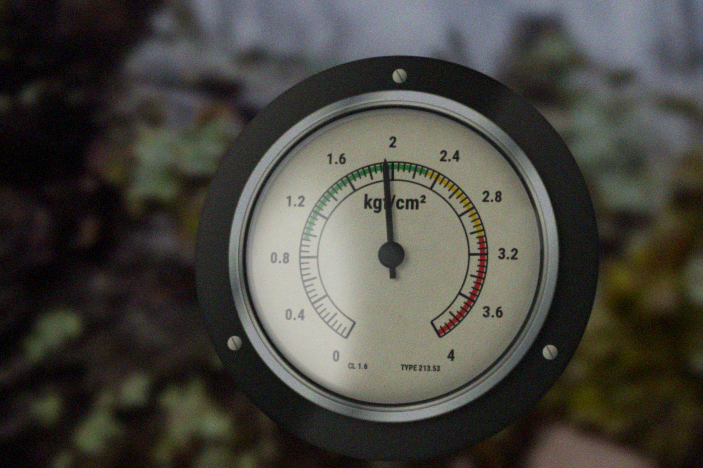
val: {"value": 1.95, "unit": "kg/cm²"}
